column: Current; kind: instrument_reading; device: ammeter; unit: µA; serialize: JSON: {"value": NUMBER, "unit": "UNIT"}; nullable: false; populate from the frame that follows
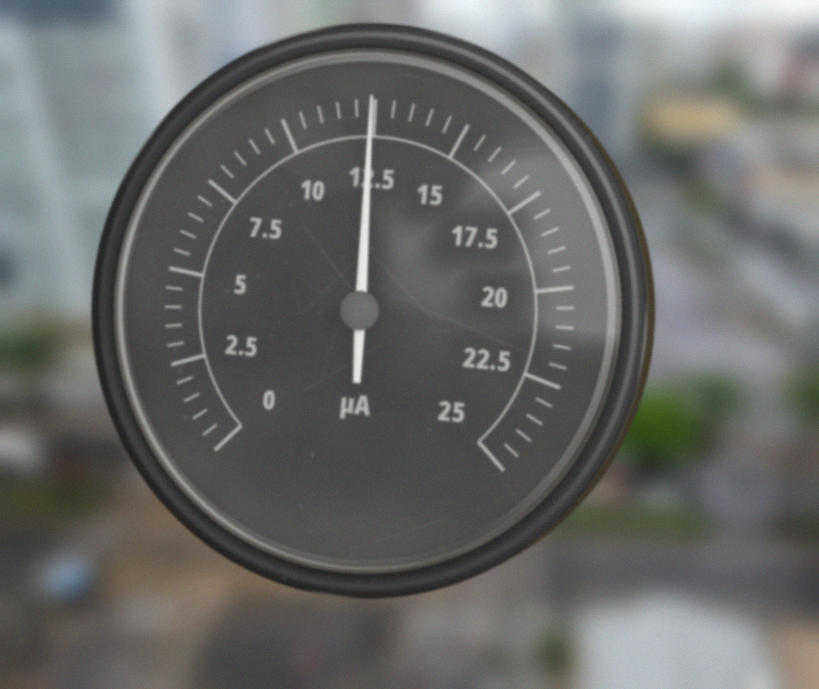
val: {"value": 12.5, "unit": "µA"}
